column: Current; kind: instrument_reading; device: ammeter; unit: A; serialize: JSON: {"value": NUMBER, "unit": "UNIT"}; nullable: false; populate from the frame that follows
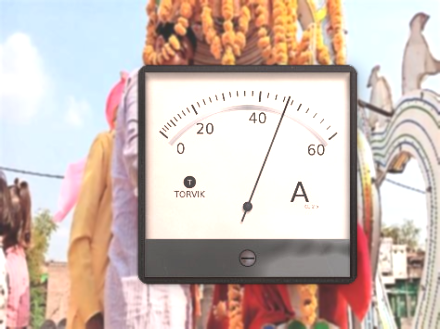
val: {"value": 47, "unit": "A"}
